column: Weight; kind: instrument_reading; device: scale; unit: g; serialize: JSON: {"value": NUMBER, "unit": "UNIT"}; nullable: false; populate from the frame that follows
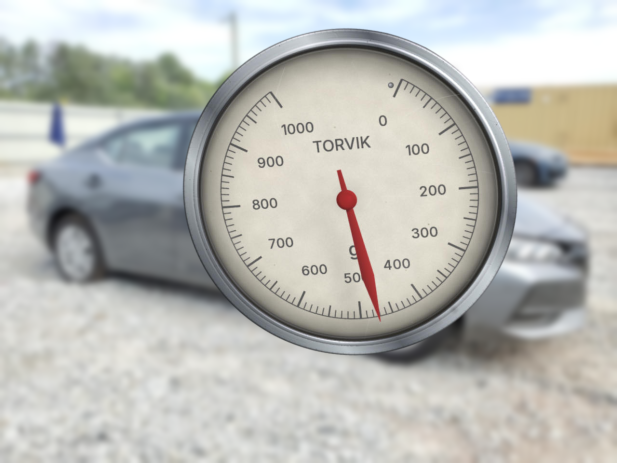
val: {"value": 470, "unit": "g"}
